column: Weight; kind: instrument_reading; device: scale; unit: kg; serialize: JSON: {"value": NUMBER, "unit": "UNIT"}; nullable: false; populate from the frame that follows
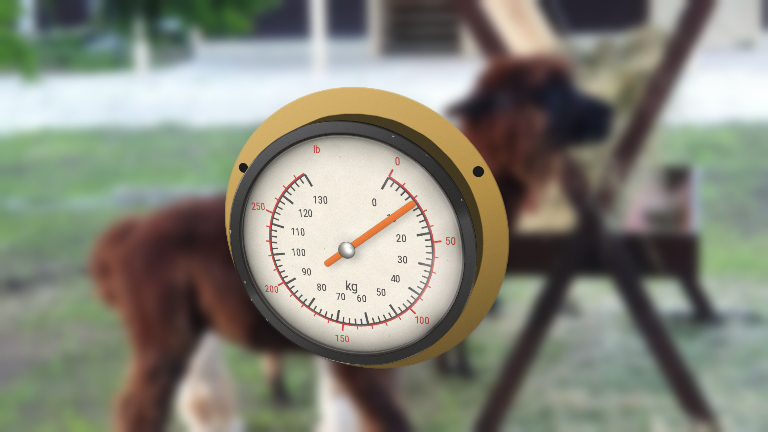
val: {"value": 10, "unit": "kg"}
